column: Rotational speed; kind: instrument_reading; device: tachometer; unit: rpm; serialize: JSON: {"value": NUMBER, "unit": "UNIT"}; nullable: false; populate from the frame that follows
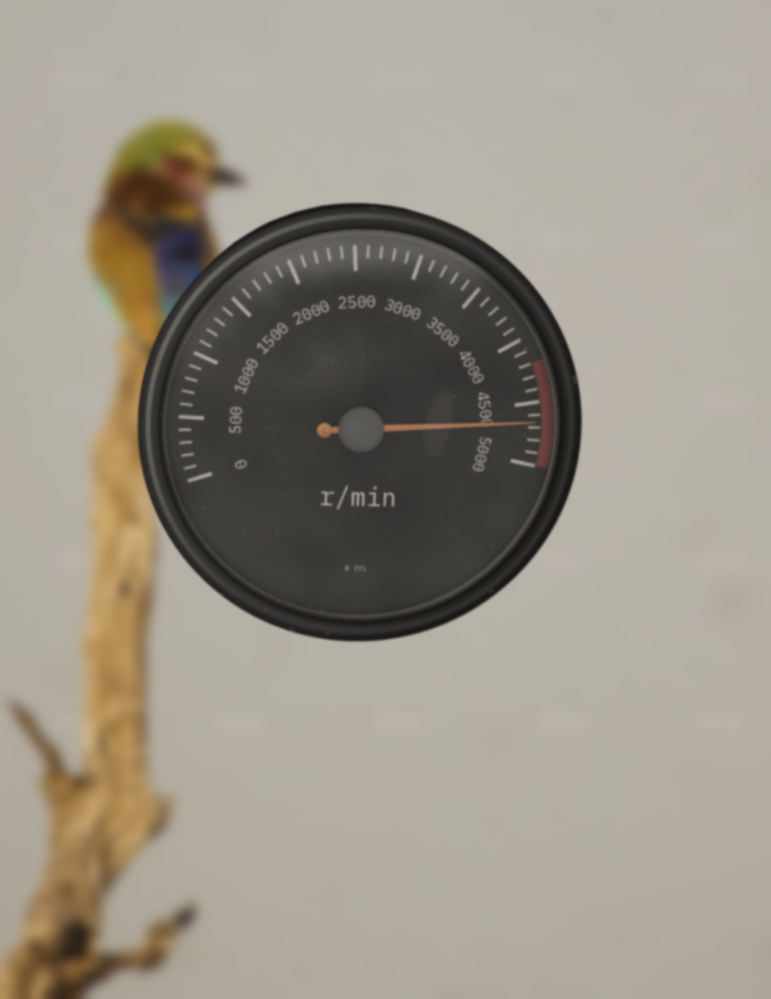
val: {"value": 4650, "unit": "rpm"}
